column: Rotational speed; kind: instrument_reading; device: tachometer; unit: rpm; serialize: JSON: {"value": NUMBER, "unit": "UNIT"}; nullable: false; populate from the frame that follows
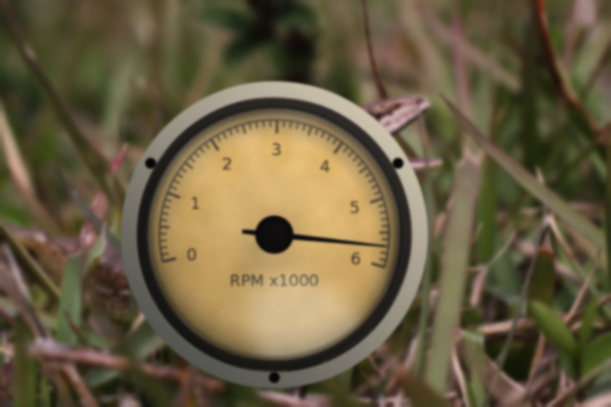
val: {"value": 5700, "unit": "rpm"}
